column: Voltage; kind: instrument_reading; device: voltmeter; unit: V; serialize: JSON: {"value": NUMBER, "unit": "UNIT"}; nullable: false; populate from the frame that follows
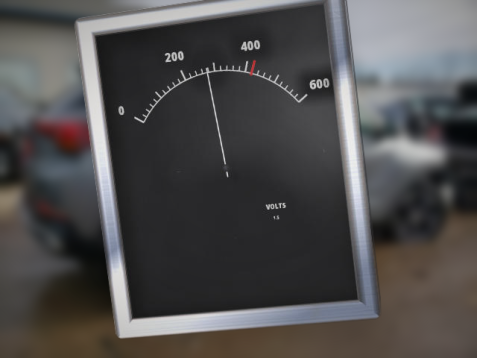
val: {"value": 280, "unit": "V"}
